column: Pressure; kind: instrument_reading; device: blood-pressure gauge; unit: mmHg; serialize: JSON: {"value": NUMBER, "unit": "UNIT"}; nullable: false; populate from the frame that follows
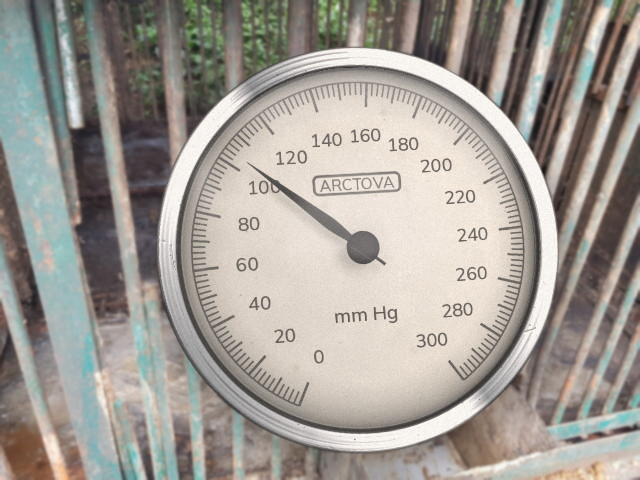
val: {"value": 104, "unit": "mmHg"}
